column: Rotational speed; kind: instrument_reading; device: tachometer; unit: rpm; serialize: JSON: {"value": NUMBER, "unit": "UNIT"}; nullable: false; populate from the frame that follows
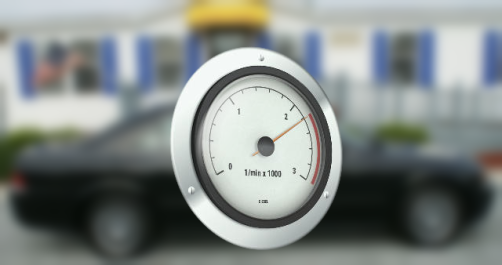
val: {"value": 2200, "unit": "rpm"}
